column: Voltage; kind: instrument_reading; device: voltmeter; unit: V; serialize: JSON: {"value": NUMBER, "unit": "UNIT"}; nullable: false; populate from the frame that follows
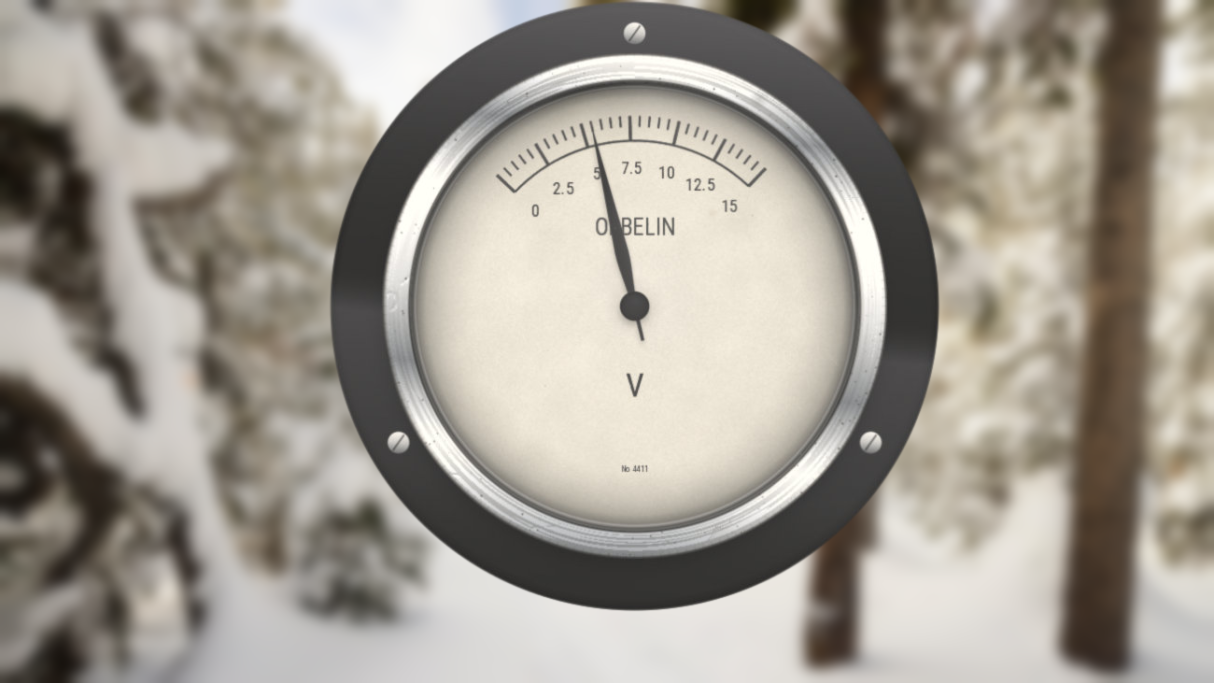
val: {"value": 5.5, "unit": "V"}
